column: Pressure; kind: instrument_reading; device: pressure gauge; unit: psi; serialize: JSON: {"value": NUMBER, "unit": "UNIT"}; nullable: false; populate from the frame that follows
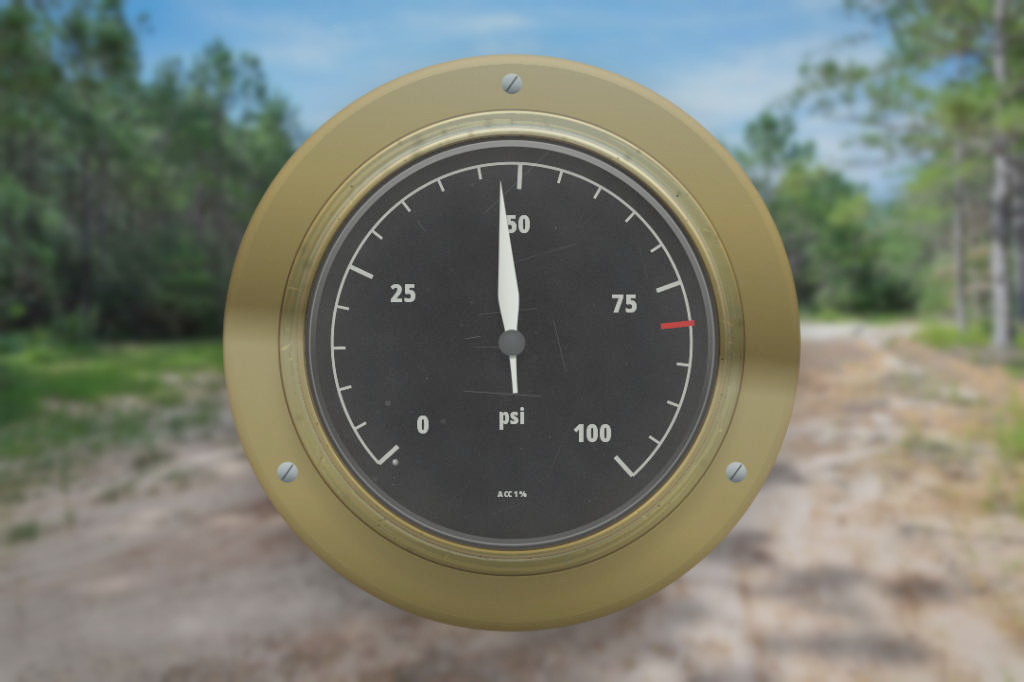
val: {"value": 47.5, "unit": "psi"}
